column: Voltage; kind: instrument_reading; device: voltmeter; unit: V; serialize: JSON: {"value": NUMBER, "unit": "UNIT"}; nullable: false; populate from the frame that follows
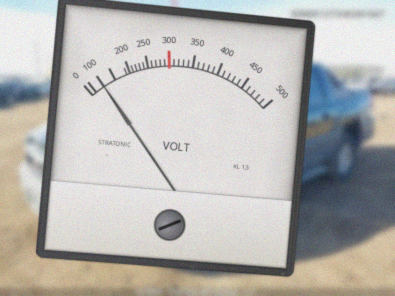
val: {"value": 100, "unit": "V"}
